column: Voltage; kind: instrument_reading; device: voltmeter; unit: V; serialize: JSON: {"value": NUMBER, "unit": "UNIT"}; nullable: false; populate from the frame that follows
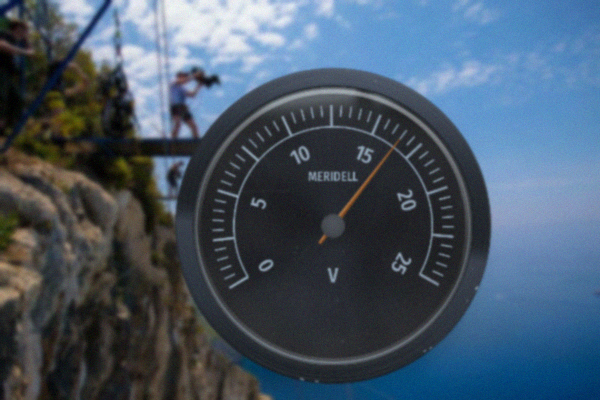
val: {"value": 16.5, "unit": "V"}
